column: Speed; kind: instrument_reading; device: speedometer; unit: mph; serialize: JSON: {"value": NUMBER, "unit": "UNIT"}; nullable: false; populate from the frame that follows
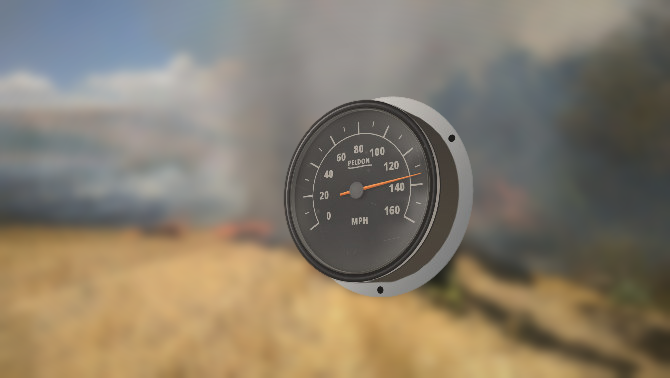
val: {"value": 135, "unit": "mph"}
